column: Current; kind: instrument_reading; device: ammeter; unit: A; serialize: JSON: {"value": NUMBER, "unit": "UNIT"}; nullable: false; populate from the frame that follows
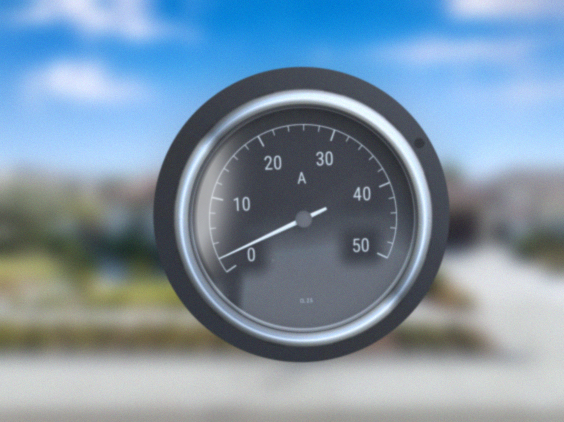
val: {"value": 2, "unit": "A"}
